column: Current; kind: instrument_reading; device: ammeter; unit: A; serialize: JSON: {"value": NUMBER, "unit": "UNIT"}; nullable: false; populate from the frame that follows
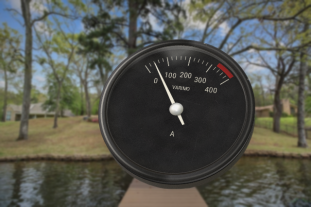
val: {"value": 40, "unit": "A"}
